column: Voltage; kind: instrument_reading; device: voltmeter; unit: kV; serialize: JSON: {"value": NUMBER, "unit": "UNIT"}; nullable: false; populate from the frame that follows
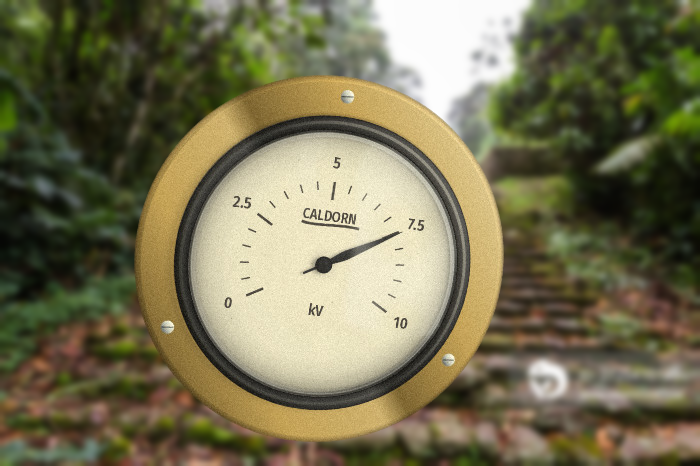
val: {"value": 7.5, "unit": "kV"}
